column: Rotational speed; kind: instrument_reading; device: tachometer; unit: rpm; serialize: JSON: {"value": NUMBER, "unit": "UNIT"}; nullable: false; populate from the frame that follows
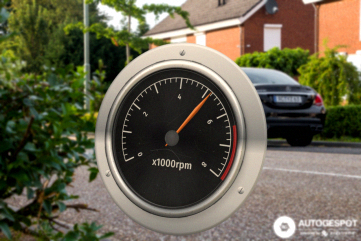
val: {"value": 5200, "unit": "rpm"}
